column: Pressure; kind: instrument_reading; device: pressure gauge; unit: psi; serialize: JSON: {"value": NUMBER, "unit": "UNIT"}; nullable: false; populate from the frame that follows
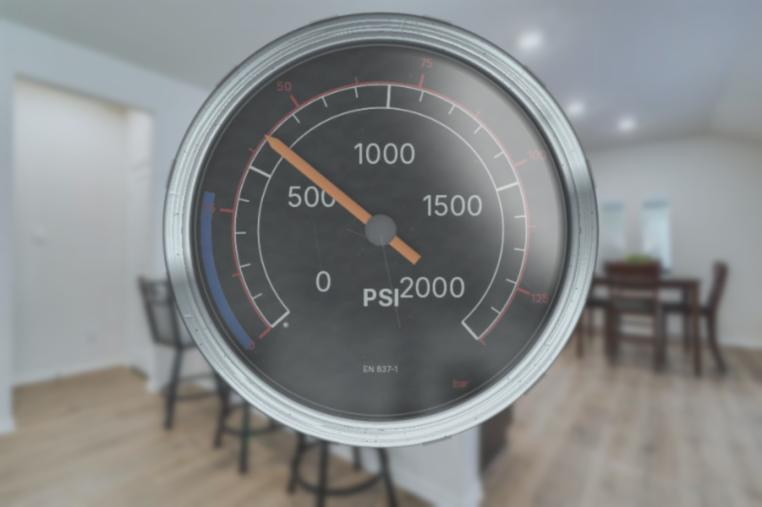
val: {"value": 600, "unit": "psi"}
